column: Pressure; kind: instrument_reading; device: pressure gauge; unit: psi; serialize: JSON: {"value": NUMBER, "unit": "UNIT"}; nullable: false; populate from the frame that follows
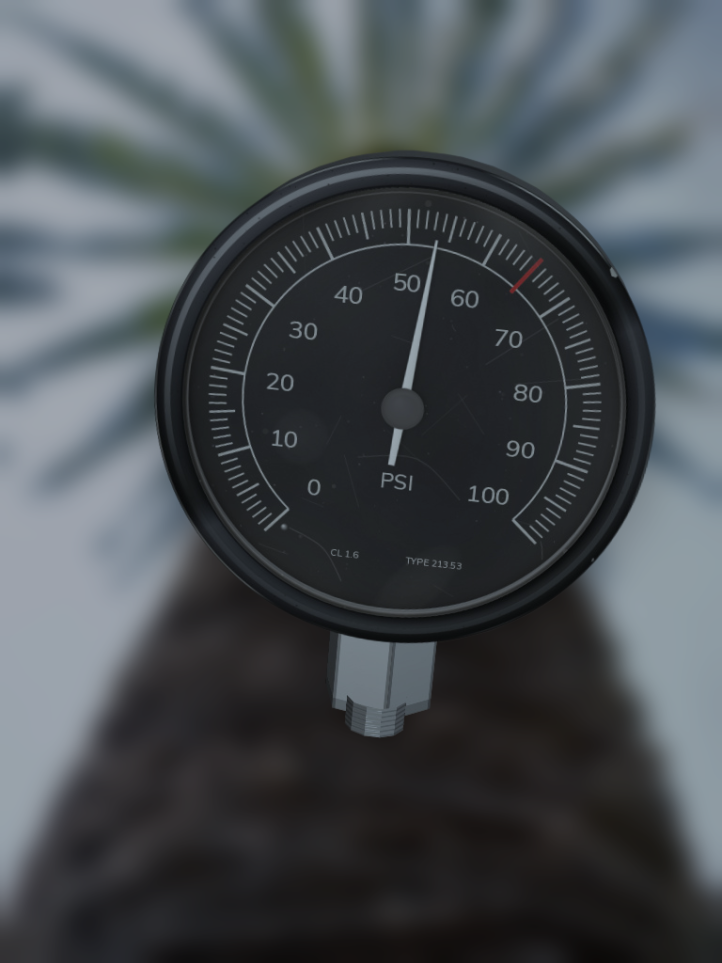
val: {"value": 53.5, "unit": "psi"}
